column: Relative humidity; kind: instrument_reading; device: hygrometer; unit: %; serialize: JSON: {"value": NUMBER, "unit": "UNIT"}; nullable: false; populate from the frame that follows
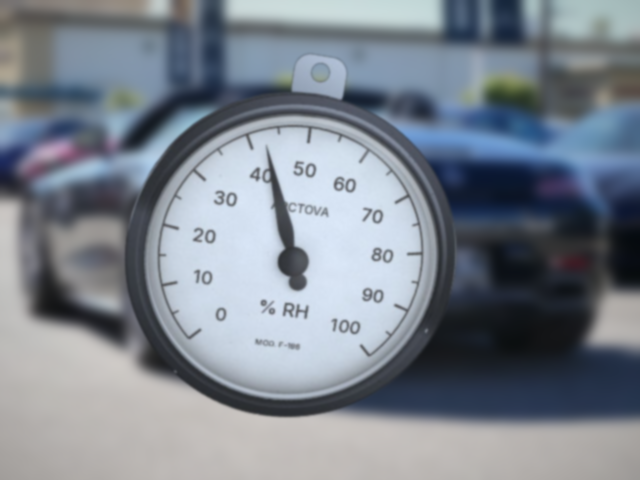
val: {"value": 42.5, "unit": "%"}
